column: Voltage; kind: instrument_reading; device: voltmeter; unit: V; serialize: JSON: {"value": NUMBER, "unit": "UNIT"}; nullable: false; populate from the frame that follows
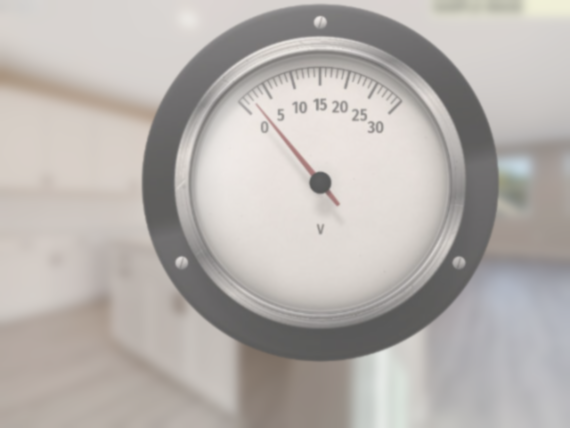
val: {"value": 2, "unit": "V"}
